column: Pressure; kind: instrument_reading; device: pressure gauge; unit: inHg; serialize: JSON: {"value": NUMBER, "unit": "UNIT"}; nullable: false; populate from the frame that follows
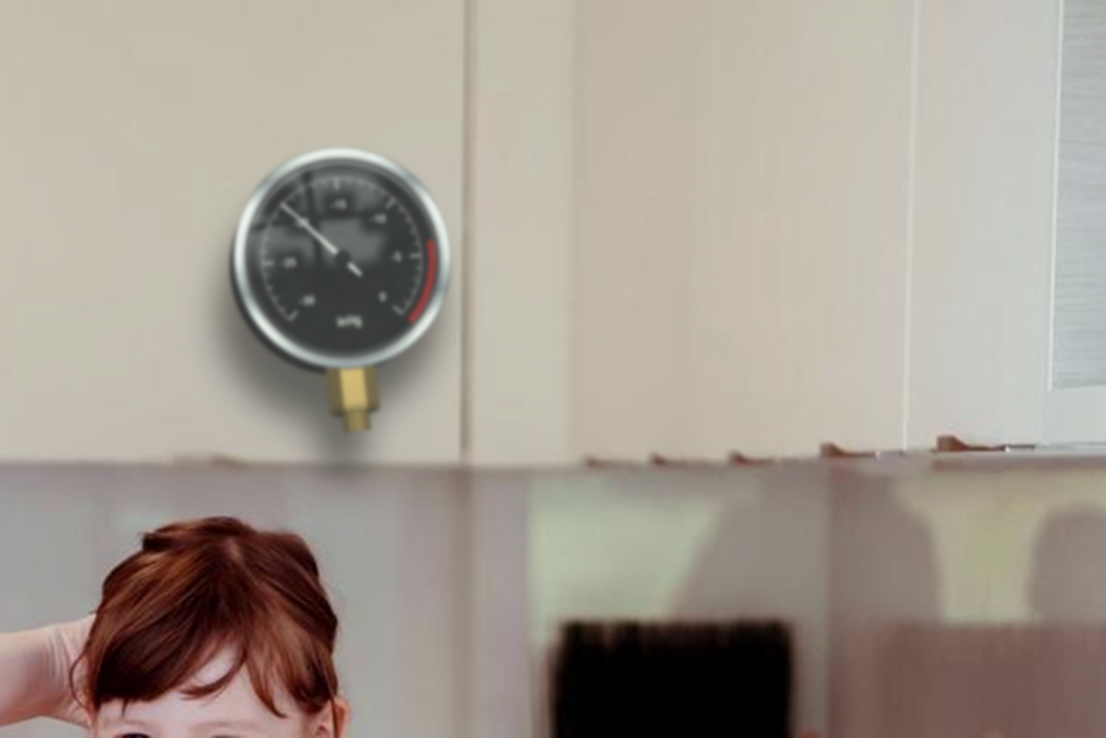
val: {"value": -20, "unit": "inHg"}
